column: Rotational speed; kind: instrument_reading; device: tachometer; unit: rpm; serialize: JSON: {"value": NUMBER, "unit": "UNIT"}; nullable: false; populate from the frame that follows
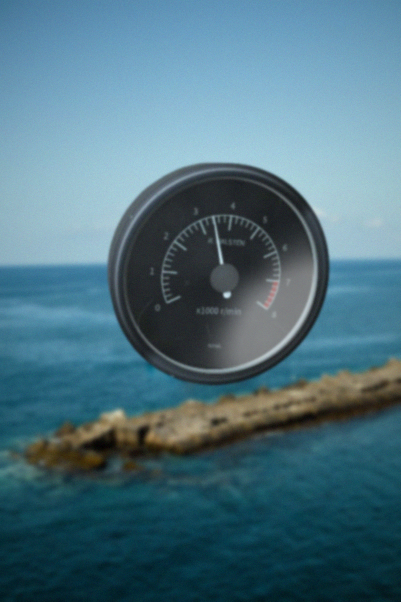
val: {"value": 3400, "unit": "rpm"}
